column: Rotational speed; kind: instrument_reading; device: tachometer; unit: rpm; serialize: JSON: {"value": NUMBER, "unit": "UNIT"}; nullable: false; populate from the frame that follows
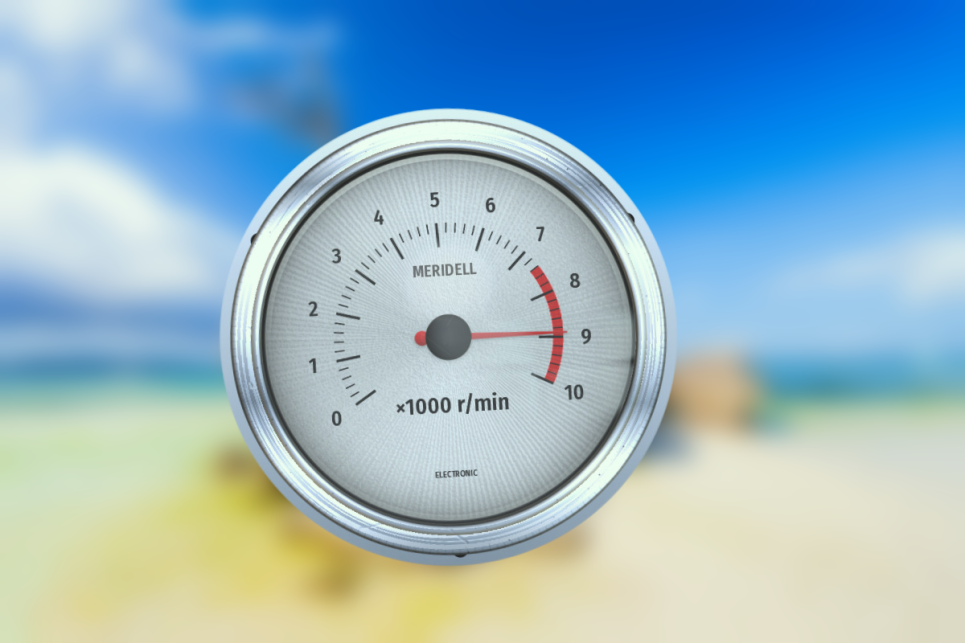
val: {"value": 8900, "unit": "rpm"}
